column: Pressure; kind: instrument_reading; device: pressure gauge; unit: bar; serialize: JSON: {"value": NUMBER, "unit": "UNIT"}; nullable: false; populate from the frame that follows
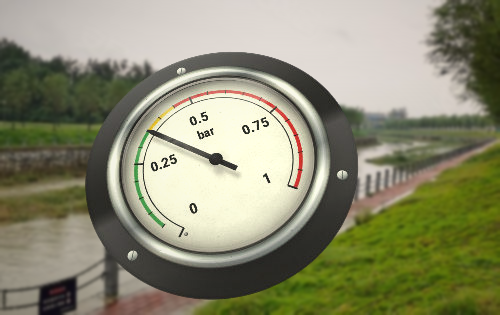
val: {"value": 0.35, "unit": "bar"}
